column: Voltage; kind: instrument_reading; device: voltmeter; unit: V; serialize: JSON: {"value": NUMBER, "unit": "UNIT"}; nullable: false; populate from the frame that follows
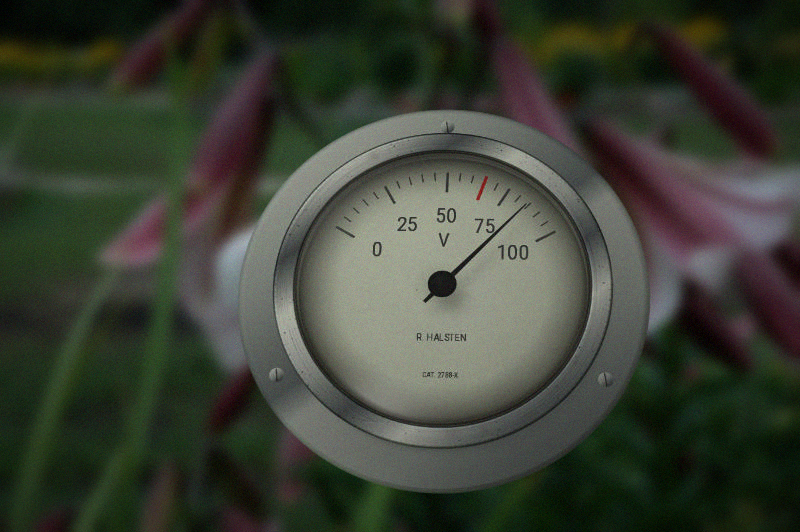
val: {"value": 85, "unit": "V"}
